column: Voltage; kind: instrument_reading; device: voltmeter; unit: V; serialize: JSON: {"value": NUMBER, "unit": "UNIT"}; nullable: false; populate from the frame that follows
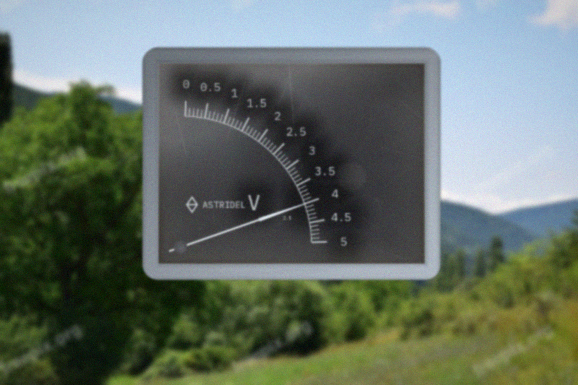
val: {"value": 4, "unit": "V"}
